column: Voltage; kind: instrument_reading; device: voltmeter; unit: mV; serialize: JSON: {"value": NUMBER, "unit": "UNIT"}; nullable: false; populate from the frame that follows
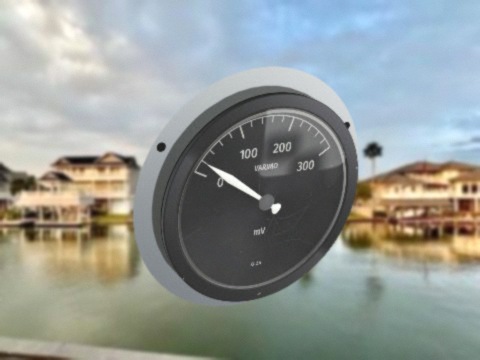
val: {"value": 20, "unit": "mV"}
